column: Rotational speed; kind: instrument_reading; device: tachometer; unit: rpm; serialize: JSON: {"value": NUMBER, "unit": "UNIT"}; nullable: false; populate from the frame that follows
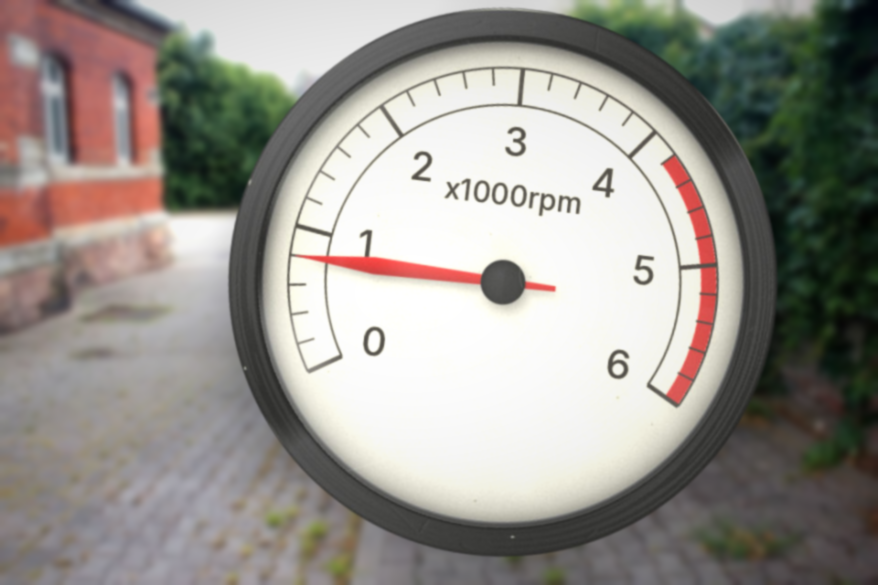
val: {"value": 800, "unit": "rpm"}
